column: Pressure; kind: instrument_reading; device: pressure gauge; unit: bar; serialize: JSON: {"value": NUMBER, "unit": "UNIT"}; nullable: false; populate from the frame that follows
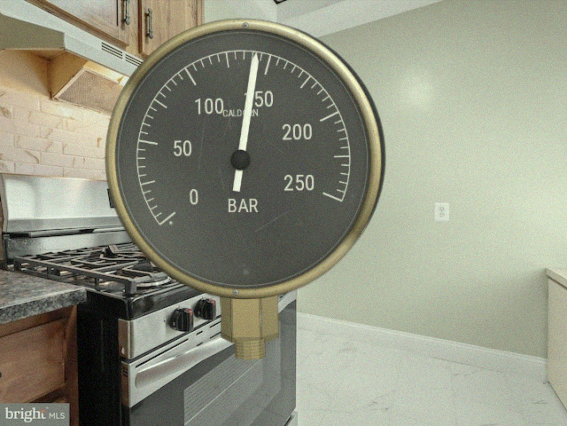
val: {"value": 142.5, "unit": "bar"}
